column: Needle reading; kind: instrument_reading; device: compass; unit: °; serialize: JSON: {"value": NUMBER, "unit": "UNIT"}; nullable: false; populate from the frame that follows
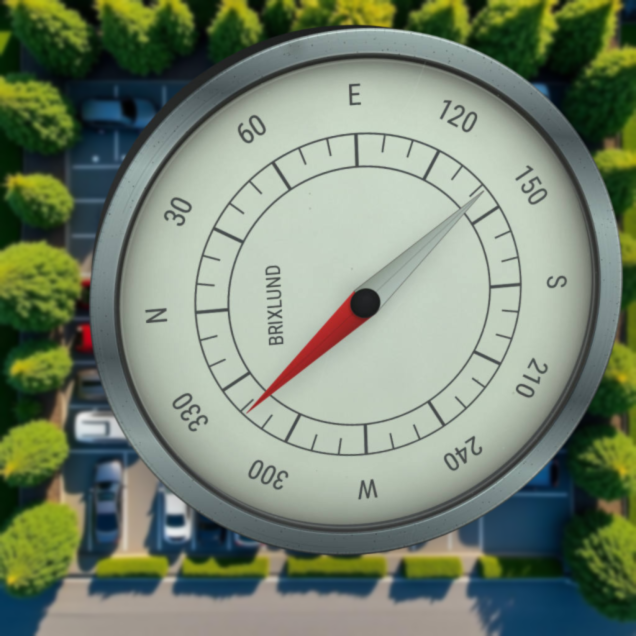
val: {"value": 320, "unit": "°"}
